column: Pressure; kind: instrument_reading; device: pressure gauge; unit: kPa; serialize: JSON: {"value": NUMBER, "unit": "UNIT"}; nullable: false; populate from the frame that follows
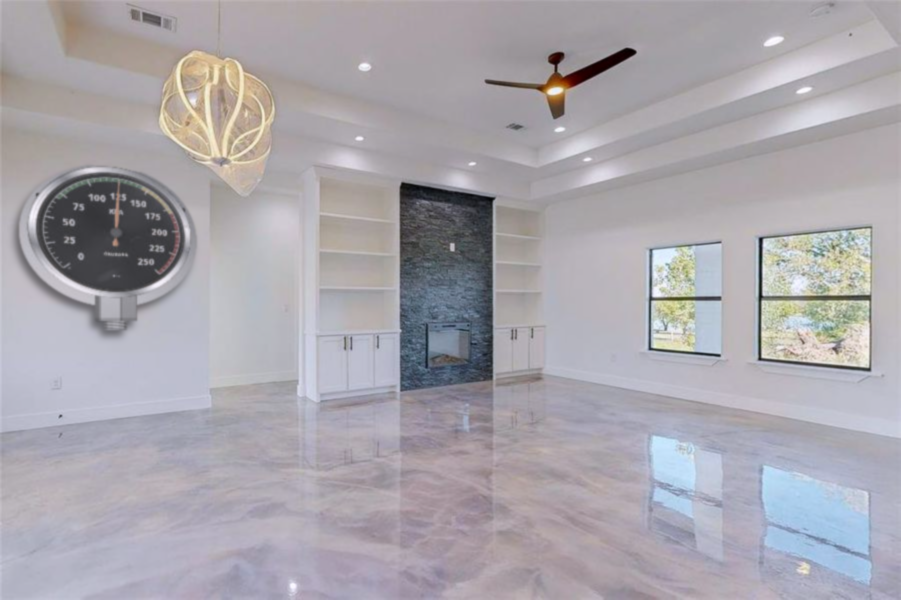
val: {"value": 125, "unit": "kPa"}
